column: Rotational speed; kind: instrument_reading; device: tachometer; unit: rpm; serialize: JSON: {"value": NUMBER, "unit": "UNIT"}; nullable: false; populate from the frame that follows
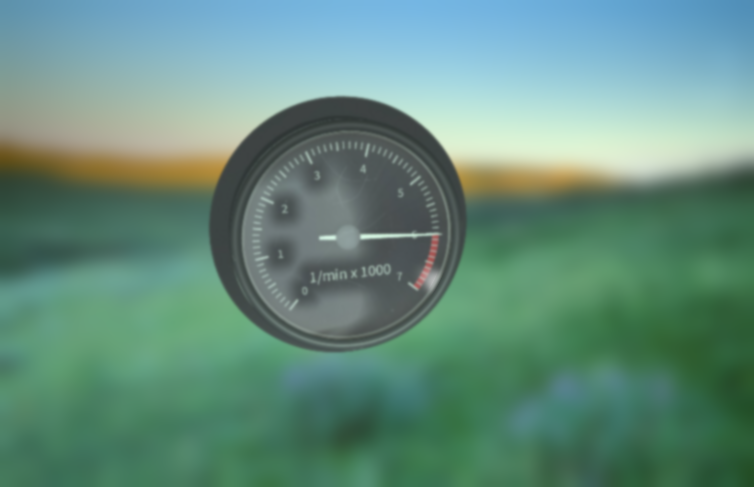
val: {"value": 6000, "unit": "rpm"}
